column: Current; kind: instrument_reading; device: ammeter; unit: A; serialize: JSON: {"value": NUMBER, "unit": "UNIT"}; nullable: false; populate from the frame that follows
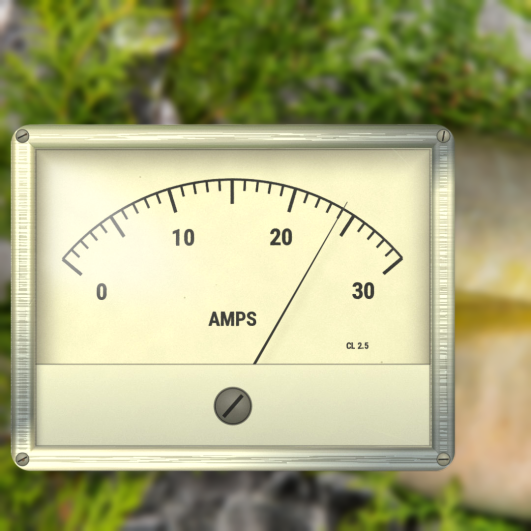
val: {"value": 24, "unit": "A"}
